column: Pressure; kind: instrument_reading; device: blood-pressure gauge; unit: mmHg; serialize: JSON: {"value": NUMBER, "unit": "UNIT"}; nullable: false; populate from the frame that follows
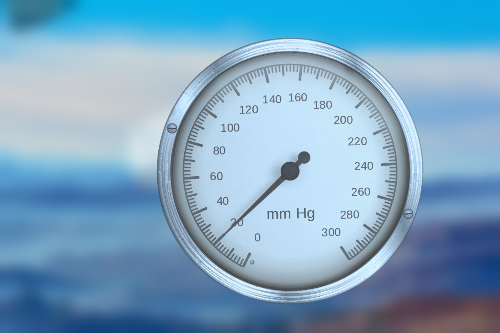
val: {"value": 20, "unit": "mmHg"}
